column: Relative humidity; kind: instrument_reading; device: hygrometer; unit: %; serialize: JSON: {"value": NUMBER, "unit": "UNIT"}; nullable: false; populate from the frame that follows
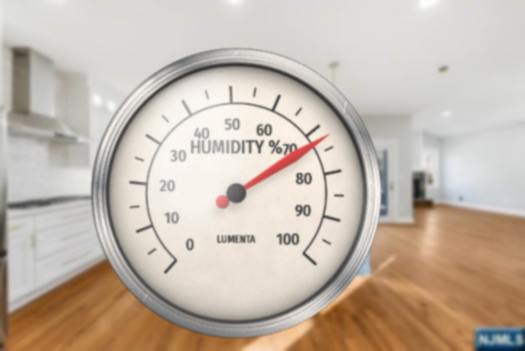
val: {"value": 72.5, "unit": "%"}
